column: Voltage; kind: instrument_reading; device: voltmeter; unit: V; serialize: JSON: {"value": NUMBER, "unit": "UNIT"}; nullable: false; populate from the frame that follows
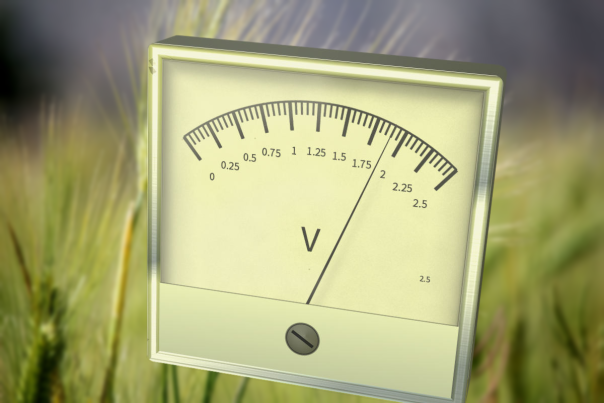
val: {"value": 1.9, "unit": "V"}
